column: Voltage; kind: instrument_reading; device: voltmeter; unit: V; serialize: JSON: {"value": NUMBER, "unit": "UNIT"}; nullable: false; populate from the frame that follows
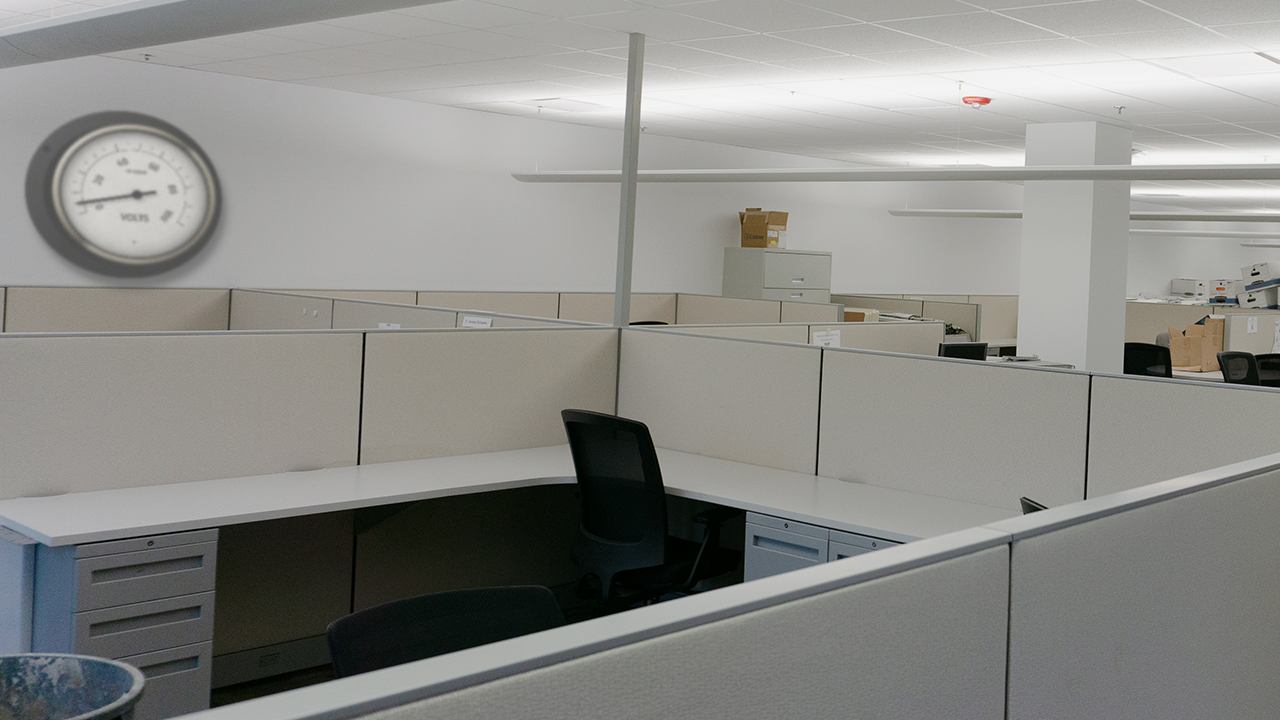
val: {"value": 5, "unit": "V"}
